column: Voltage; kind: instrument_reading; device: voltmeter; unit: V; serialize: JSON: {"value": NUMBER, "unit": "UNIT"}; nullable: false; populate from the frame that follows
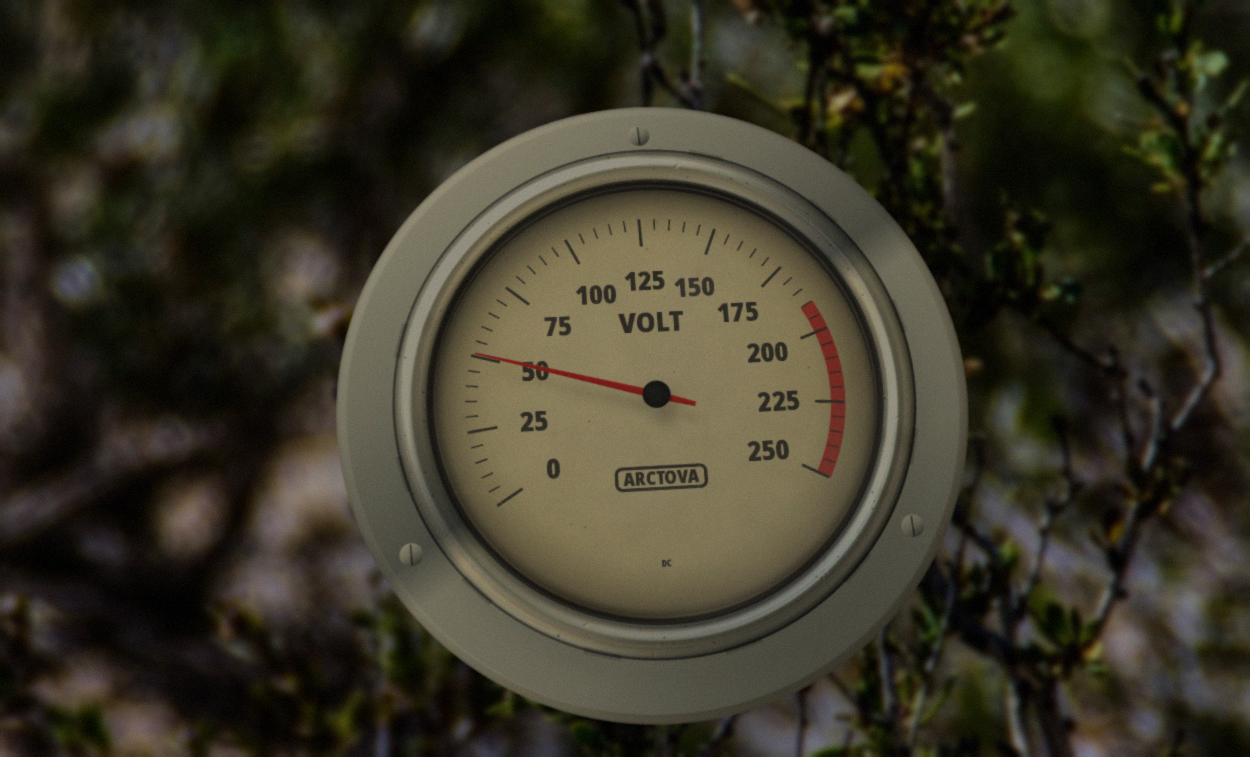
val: {"value": 50, "unit": "V"}
